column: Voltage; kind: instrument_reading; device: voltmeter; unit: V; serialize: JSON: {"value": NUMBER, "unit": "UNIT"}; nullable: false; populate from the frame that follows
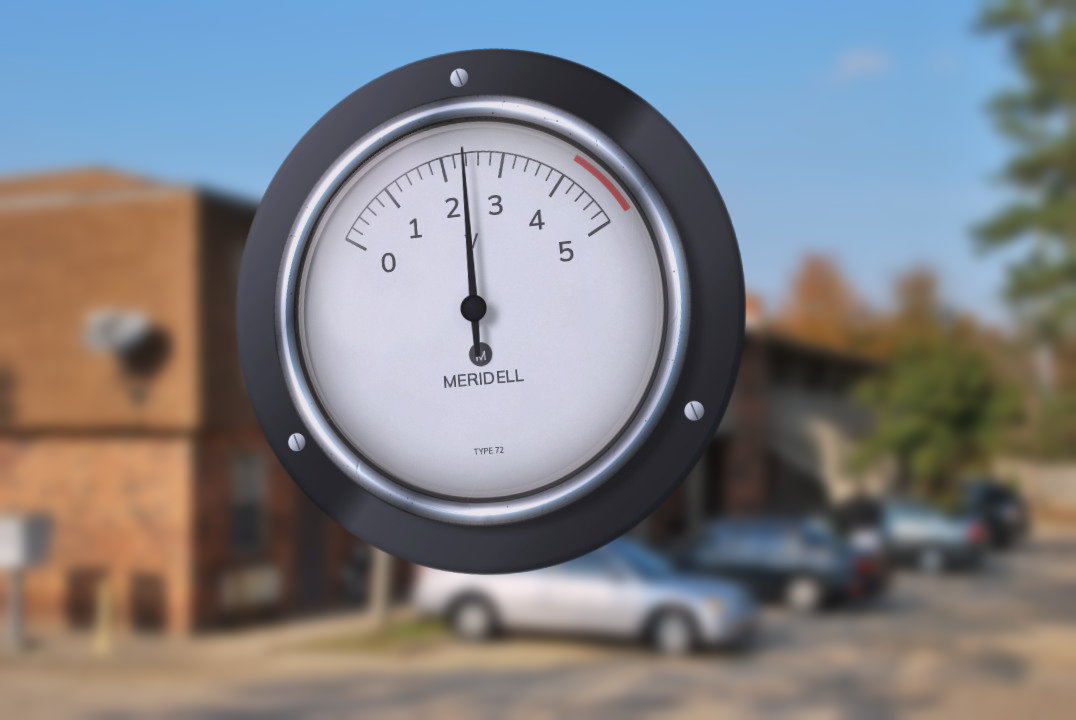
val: {"value": 2.4, "unit": "V"}
